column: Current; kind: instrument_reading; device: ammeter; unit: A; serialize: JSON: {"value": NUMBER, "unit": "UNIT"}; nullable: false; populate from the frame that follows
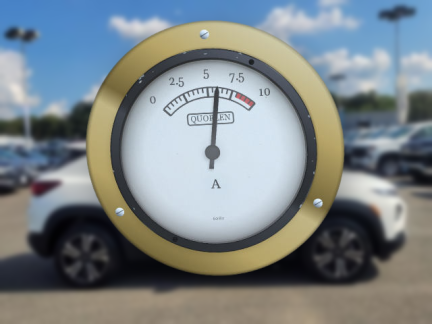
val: {"value": 6, "unit": "A"}
